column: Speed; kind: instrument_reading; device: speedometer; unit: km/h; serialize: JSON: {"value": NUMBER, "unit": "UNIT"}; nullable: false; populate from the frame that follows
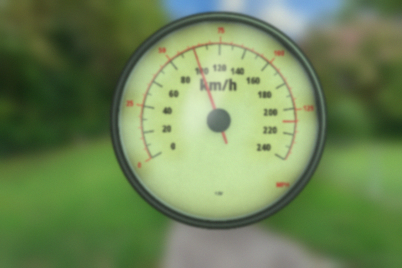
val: {"value": 100, "unit": "km/h"}
